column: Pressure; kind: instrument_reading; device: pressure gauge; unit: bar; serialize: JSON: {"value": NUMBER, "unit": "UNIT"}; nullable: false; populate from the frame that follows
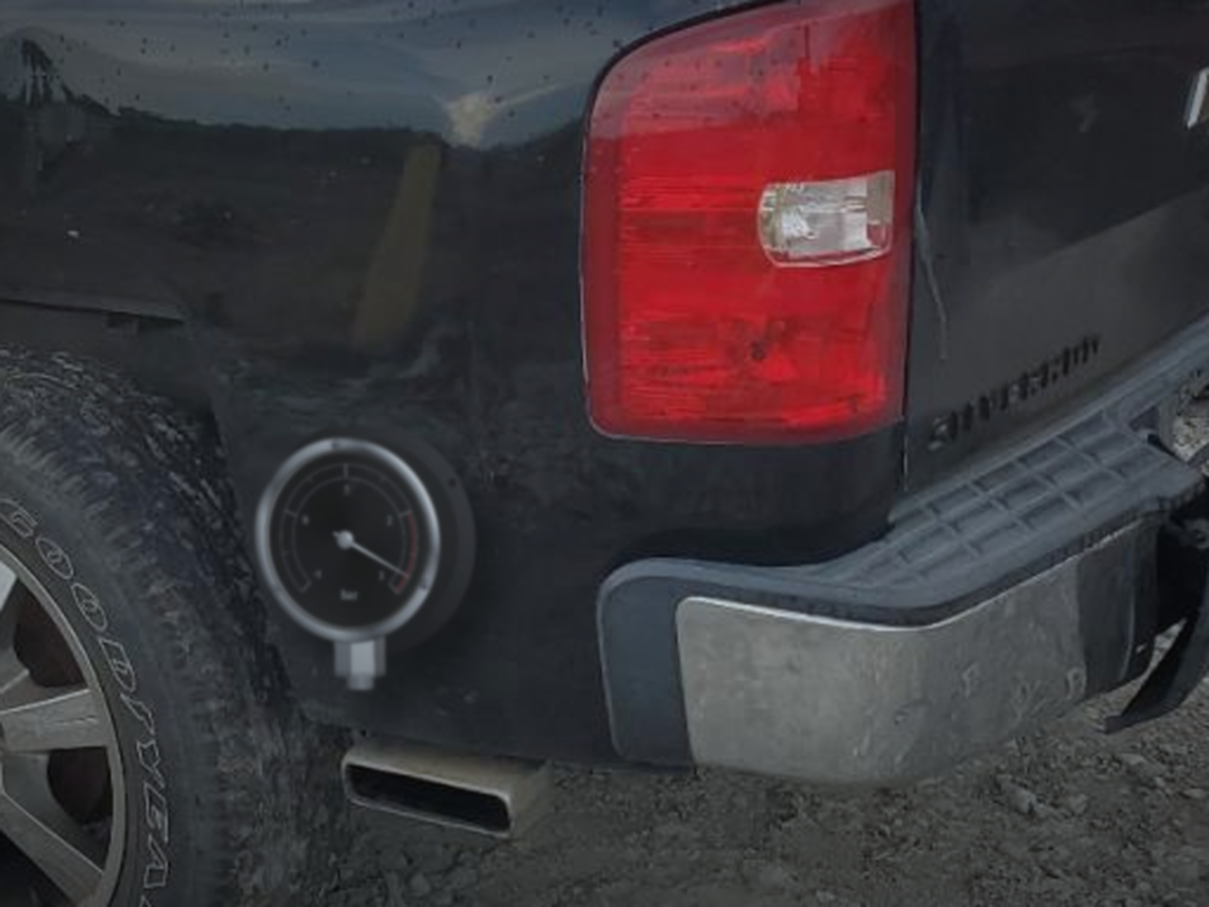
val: {"value": 2.75, "unit": "bar"}
